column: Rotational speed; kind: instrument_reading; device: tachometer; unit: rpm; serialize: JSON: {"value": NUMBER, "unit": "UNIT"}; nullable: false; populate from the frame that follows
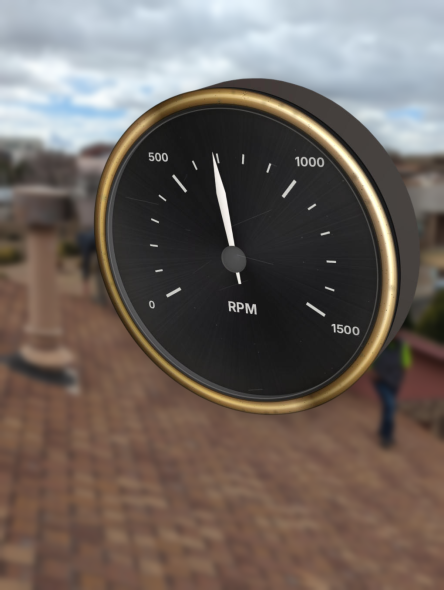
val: {"value": 700, "unit": "rpm"}
